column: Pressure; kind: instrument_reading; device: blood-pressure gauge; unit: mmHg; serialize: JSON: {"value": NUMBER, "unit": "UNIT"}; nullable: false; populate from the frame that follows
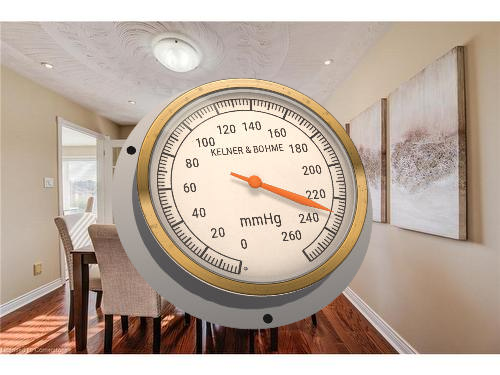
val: {"value": 230, "unit": "mmHg"}
